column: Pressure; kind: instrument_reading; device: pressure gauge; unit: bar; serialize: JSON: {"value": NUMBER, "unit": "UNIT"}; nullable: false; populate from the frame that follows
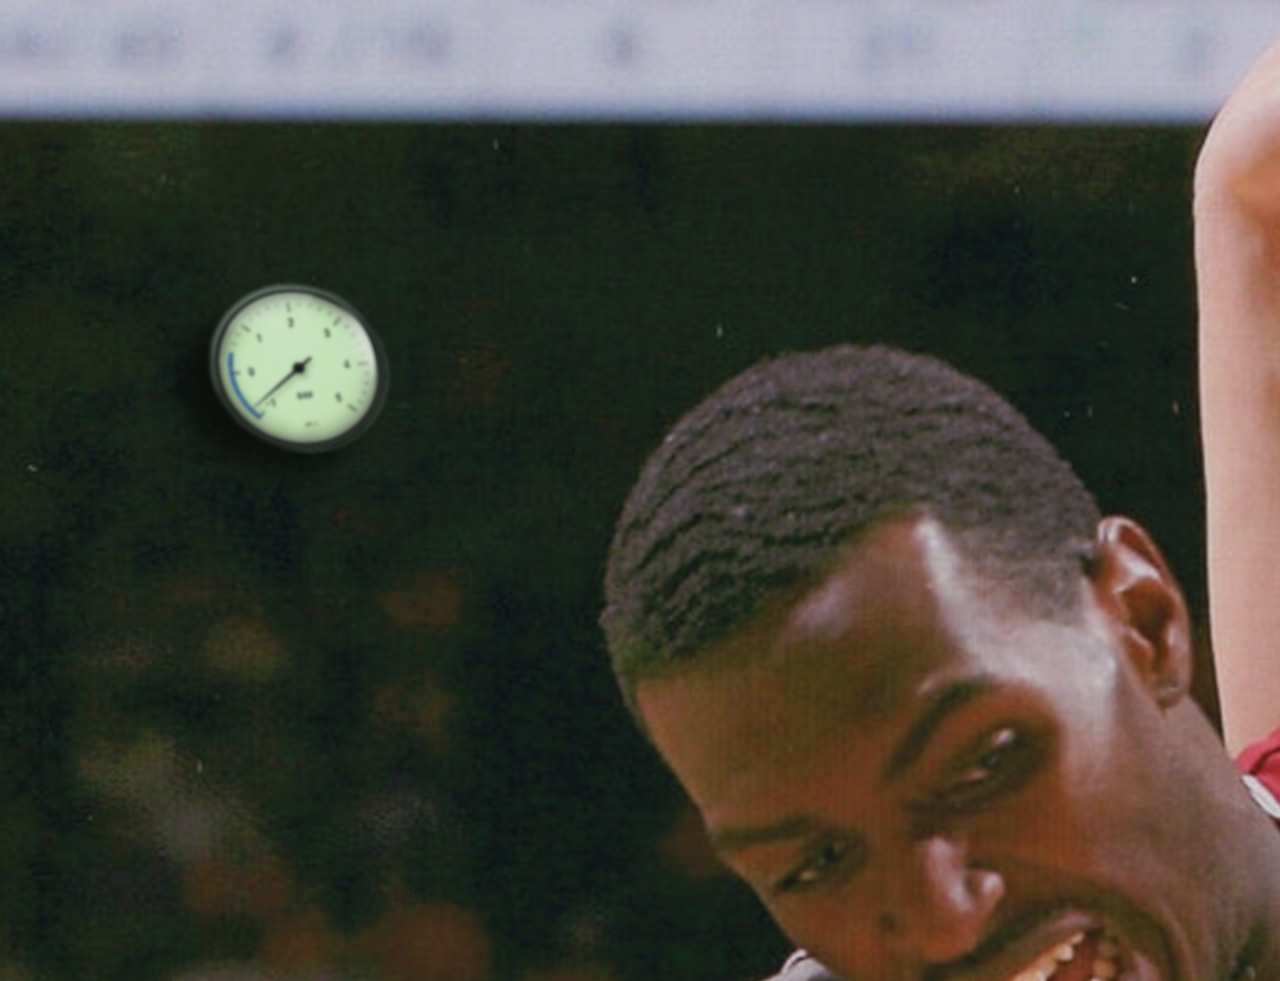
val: {"value": -0.8, "unit": "bar"}
